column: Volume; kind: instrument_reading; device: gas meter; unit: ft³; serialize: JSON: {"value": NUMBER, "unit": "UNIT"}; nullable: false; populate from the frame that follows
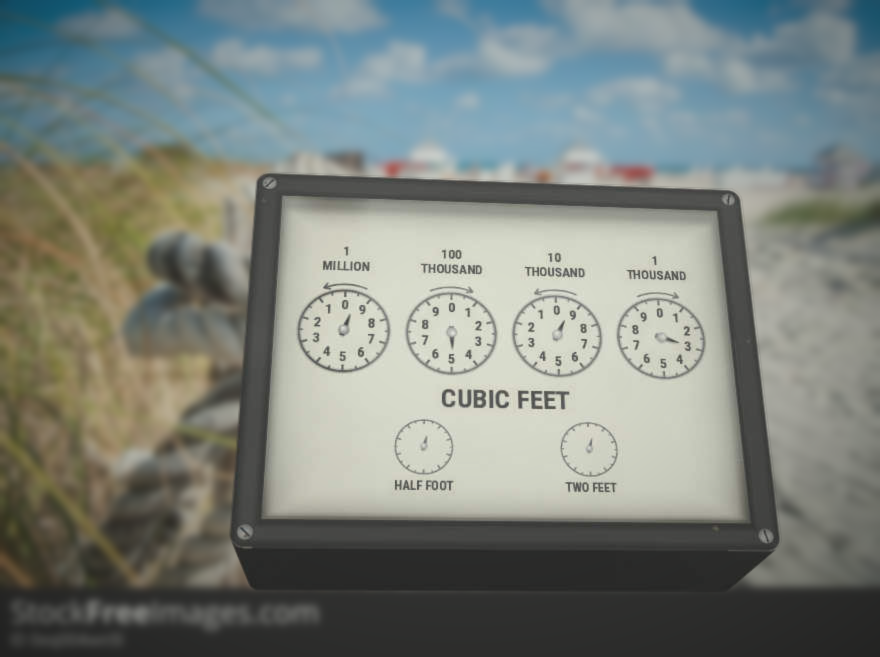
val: {"value": 949300, "unit": "ft³"}
